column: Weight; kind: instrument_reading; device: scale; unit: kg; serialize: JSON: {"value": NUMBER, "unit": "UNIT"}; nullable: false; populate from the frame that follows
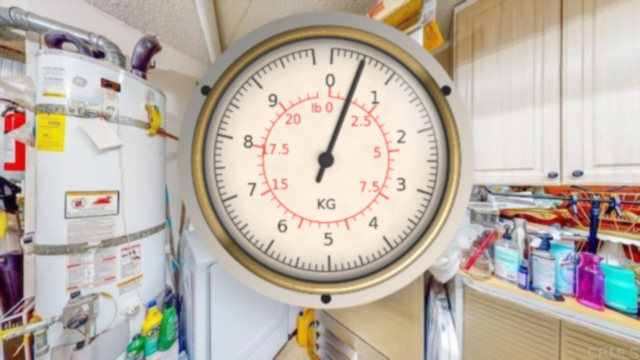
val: {"value": 0.5, "unit": "kg"}
